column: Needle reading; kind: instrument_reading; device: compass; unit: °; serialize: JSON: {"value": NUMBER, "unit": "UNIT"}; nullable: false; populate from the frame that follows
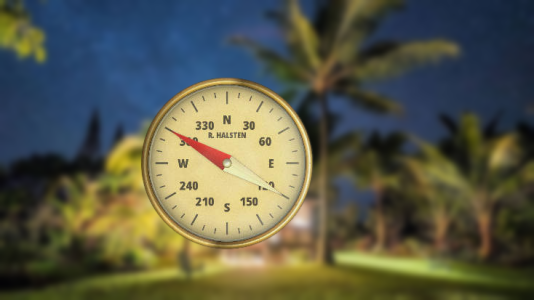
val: {"value": 300, "unit": "°"}
